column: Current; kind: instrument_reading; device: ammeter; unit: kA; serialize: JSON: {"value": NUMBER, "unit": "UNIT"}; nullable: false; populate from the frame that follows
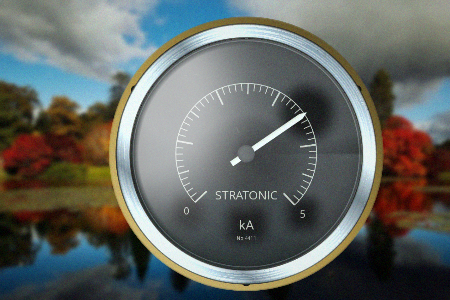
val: {"value": 3.5, "unit": "kA"}
